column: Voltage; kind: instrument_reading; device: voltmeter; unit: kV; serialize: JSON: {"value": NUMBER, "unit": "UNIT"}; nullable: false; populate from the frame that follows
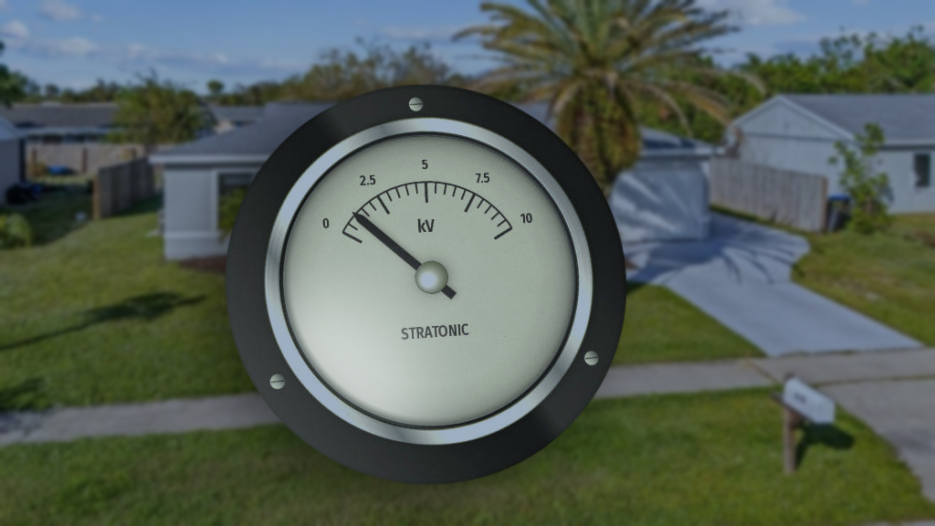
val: {"value": 1, "unit": "kV"}
